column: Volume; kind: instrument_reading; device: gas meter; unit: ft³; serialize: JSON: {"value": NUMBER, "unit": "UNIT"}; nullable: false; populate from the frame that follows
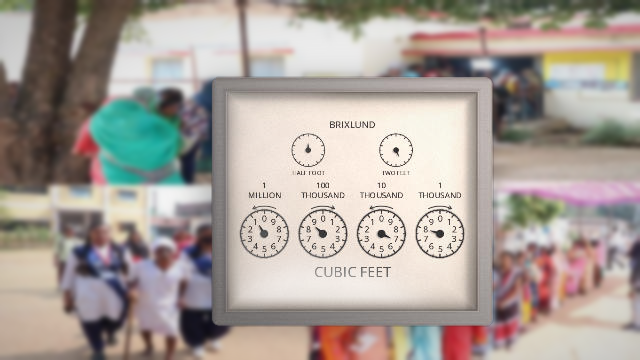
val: {"value": 86800, "unit": "ft³"}
